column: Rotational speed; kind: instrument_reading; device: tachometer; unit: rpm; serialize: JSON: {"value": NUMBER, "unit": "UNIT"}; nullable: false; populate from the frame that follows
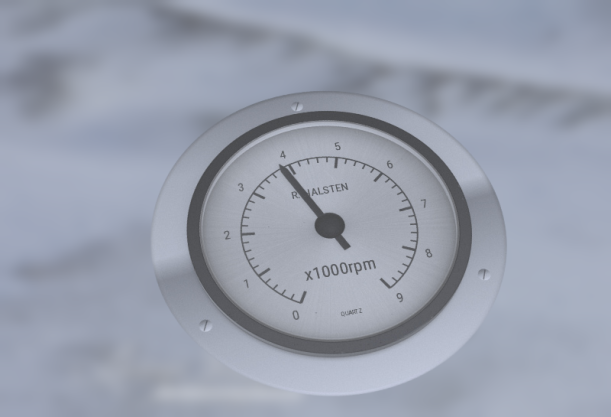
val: {"value": 3800, "unit": "rpm"}
